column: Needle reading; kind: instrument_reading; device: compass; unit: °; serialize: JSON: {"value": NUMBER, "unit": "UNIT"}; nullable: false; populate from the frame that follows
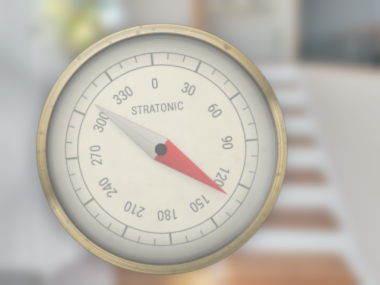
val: {"value": 130, "unit": "°"}
